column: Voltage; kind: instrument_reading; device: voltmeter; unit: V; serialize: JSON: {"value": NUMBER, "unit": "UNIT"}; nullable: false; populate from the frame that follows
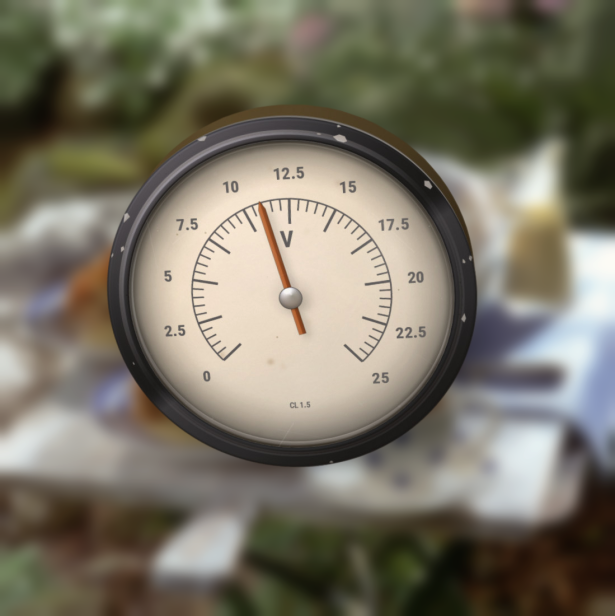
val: {"value": 11, "unit": "V"}
